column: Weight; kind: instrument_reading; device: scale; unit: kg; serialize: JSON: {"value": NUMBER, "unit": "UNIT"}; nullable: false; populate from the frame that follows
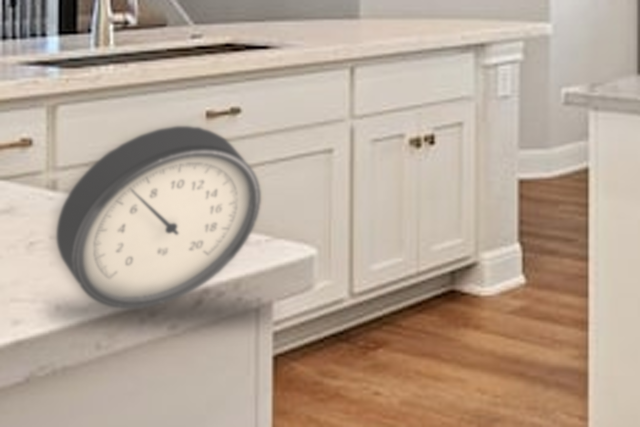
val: {"value": 7, "unit": "kg"}
